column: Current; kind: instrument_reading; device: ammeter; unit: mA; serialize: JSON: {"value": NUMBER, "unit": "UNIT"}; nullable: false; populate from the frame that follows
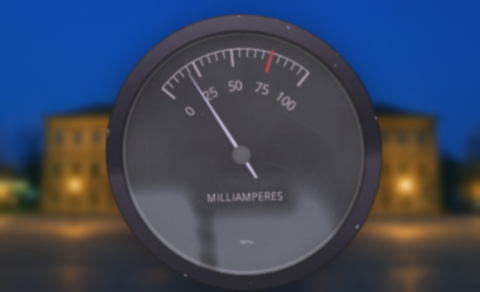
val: {"value": 20, "unit": "mA"}
